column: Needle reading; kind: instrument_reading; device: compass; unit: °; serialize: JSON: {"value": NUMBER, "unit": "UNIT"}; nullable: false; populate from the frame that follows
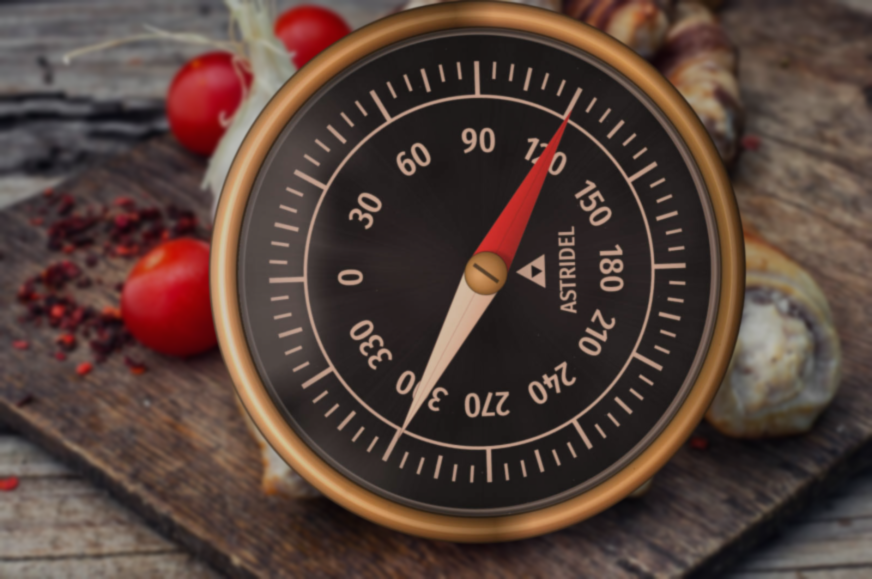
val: {"value": 120, "unit": "°"}
